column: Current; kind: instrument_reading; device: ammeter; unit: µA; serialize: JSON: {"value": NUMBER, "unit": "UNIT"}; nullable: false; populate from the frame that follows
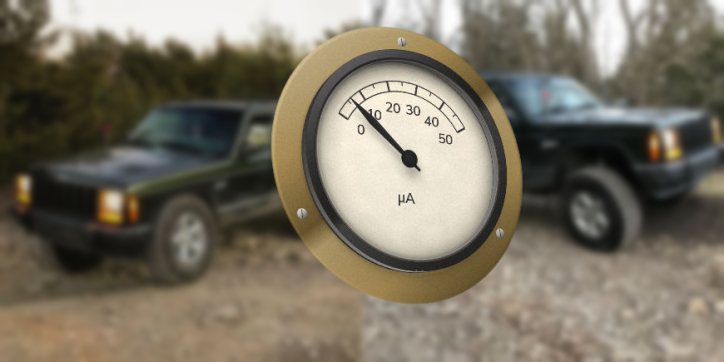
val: {"value": 5, "unit": "µA"}
